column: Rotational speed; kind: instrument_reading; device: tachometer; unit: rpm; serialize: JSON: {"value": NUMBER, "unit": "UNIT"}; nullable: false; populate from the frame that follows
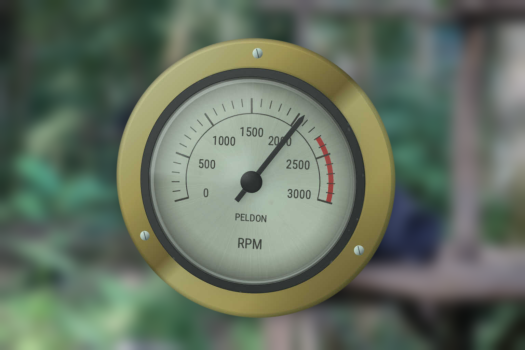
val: {"value": 2050, "unit": "rpm"}
